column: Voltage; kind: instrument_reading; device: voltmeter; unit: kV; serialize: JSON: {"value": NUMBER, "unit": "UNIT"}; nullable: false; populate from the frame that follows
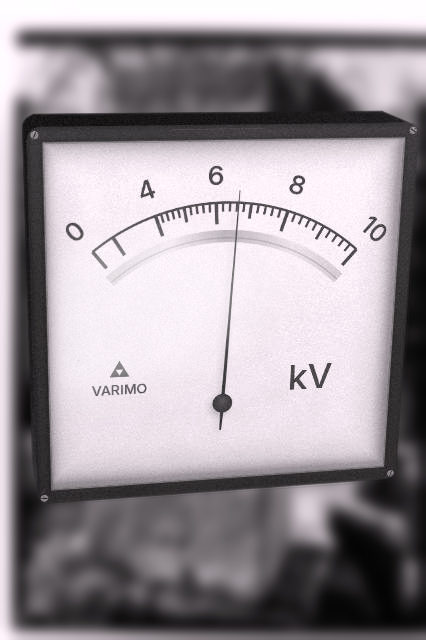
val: {"value": 6.6, "unit": "kV"}
